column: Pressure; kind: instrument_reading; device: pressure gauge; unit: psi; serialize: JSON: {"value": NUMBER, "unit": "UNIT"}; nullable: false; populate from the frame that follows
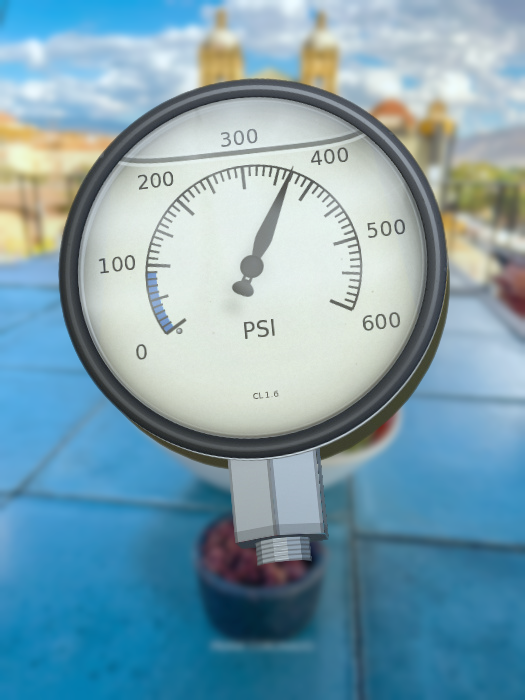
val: {"value": 370, "unit": "psi"}
